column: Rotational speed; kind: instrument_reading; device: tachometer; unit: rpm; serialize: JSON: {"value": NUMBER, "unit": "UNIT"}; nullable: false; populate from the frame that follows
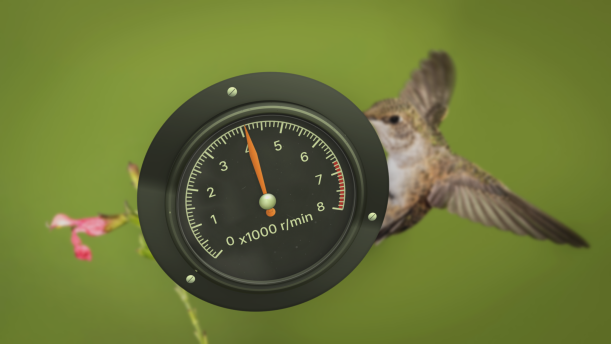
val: {"value": 4100, "unit": "rpm"}
